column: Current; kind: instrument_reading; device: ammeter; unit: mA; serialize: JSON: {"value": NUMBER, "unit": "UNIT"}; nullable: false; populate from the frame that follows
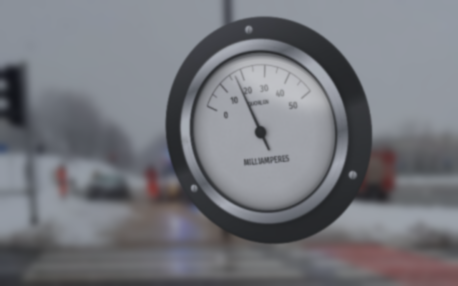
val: {"value": 17.5, "unit": "mA"}
